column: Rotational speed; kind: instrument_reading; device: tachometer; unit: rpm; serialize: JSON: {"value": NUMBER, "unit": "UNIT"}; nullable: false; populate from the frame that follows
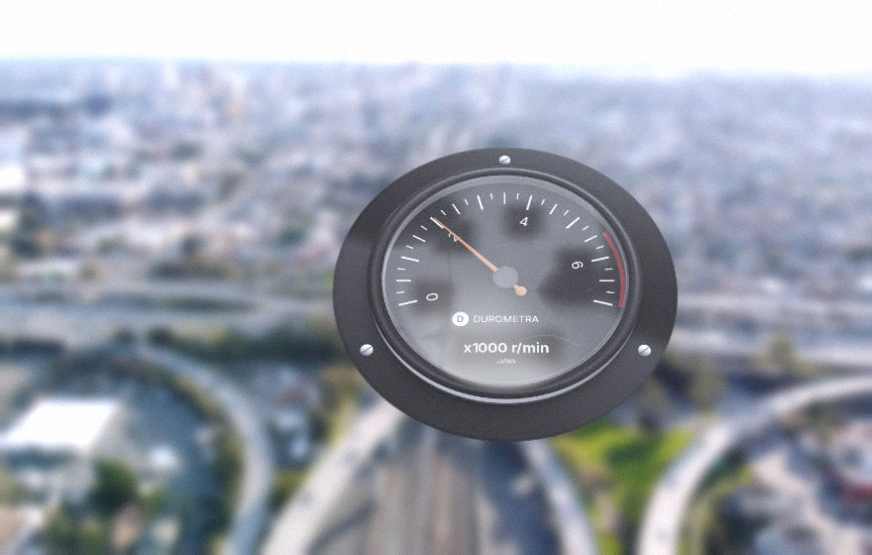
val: {"value": 2000, "unit": "rpm"}
